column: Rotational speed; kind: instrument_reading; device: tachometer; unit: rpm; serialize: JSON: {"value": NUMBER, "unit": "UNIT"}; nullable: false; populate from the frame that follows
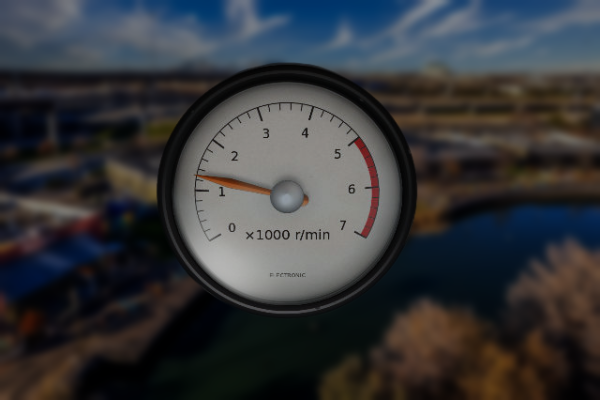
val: {"value": 1300, "unit": "rpm"}
